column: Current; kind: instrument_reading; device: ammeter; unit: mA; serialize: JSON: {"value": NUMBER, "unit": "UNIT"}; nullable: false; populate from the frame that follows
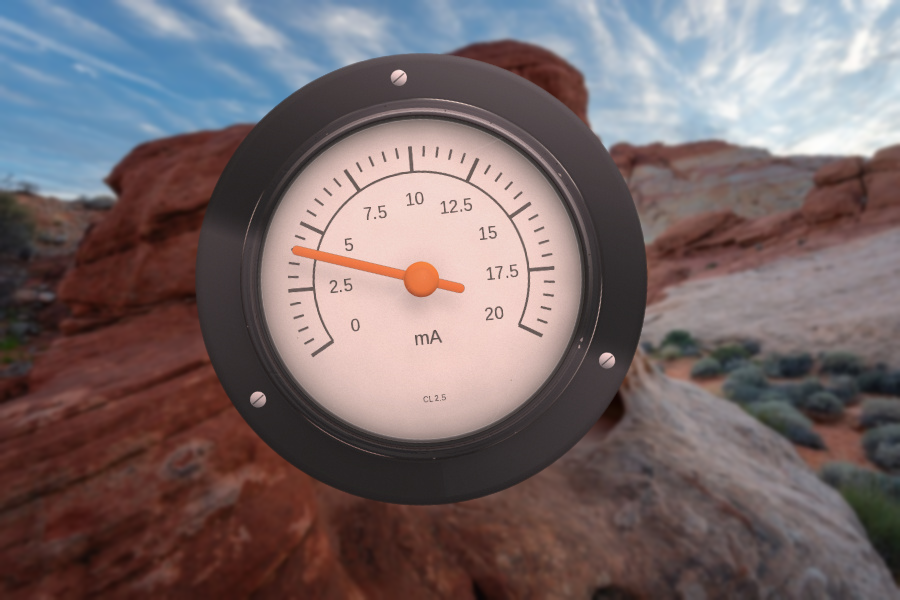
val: {"value": 4, "unit": "mA"}
